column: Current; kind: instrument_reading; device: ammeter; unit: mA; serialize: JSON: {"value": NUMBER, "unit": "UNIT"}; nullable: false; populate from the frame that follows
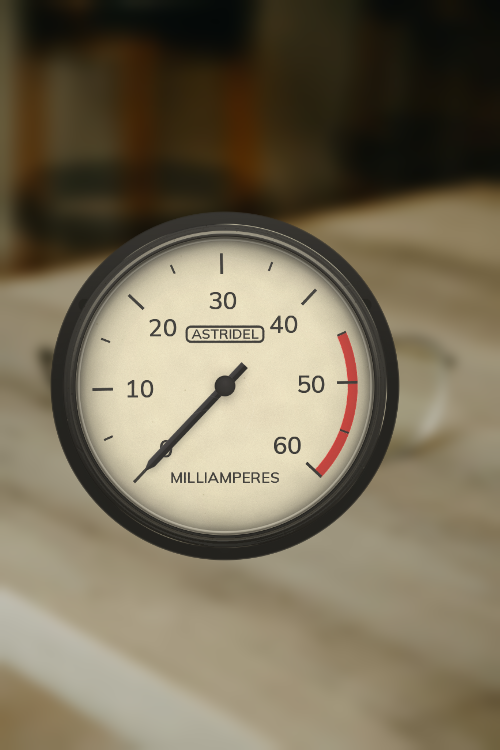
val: {"value": 0, "unit": "mA"}
